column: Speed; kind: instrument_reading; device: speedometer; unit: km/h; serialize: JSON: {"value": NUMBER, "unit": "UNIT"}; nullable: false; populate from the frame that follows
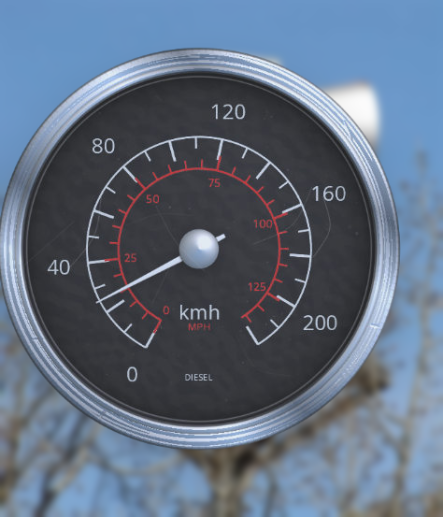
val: {"value": 25, "unit": "km/h"}
